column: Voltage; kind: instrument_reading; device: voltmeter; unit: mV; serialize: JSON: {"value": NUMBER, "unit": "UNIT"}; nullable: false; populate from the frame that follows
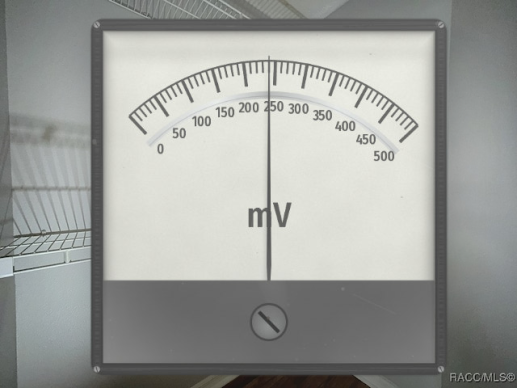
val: {"value": 240, "unit": "mV"}
